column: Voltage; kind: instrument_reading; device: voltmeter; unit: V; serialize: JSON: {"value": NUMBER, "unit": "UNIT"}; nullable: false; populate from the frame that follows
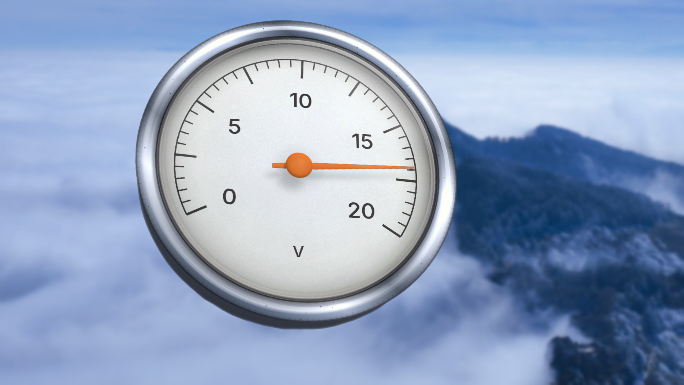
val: {"value": 17, "unit": "V"}
